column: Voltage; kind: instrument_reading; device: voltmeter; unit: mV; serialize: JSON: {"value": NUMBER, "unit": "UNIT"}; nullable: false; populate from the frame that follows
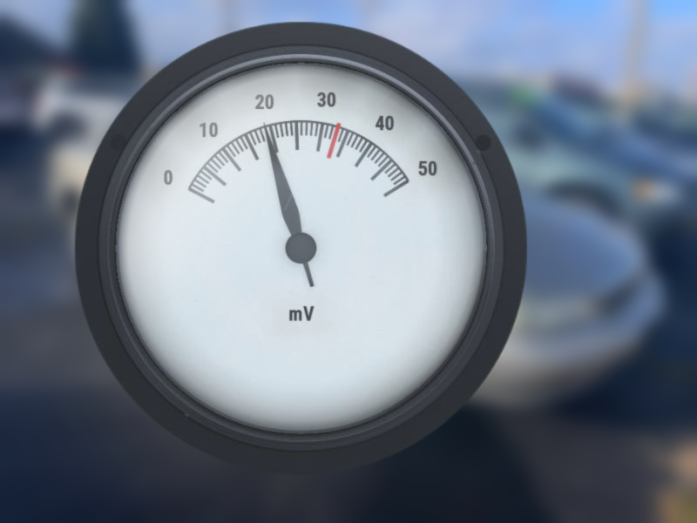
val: {"value": 19, "unit": "mV"}
